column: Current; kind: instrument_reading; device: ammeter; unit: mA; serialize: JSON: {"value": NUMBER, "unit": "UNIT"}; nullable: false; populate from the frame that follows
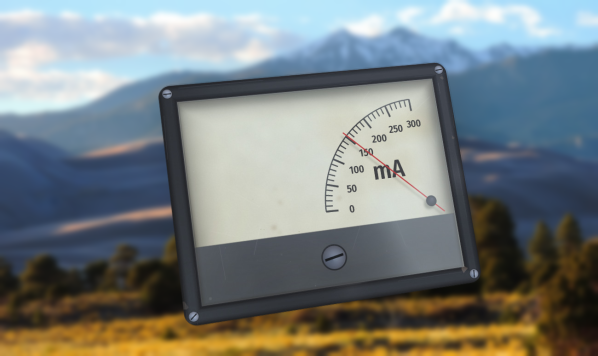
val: {"value": 150, "unit": "mA"}
